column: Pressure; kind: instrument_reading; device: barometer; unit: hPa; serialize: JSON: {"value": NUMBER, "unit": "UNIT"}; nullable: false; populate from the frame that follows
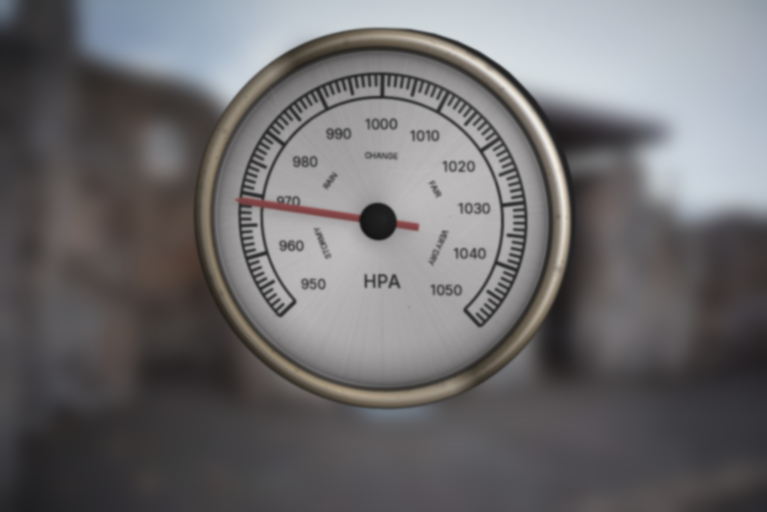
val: {"value": 969, "unit": "hPa"}
